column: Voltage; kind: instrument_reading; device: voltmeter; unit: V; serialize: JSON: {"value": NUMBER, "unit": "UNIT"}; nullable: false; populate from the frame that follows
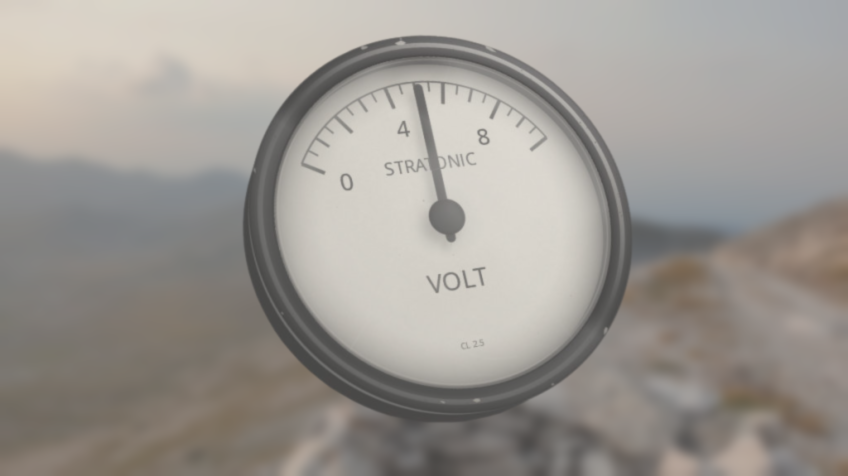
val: {"value": 5, "unit": "V"}
